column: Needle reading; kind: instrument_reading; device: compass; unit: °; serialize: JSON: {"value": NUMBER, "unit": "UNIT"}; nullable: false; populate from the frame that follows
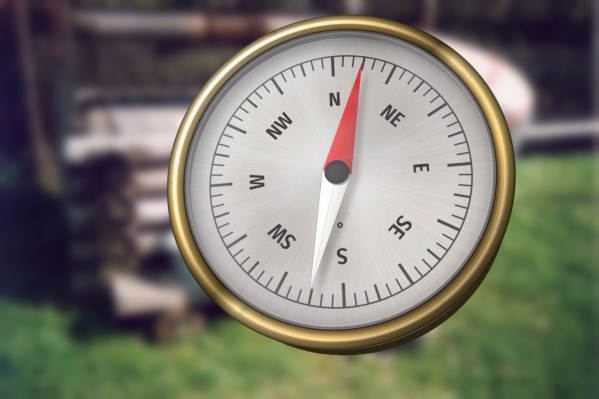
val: {"value": 15, "unit": "°"}
